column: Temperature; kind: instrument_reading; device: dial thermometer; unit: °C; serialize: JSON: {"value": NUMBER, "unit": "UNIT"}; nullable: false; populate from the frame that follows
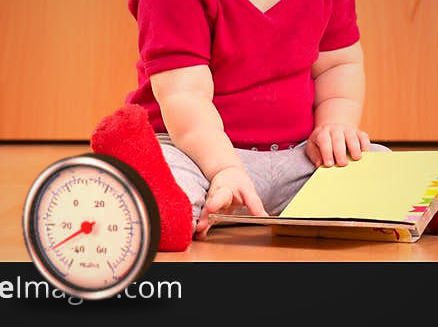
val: {"value": -30, "unit": "°C"}
